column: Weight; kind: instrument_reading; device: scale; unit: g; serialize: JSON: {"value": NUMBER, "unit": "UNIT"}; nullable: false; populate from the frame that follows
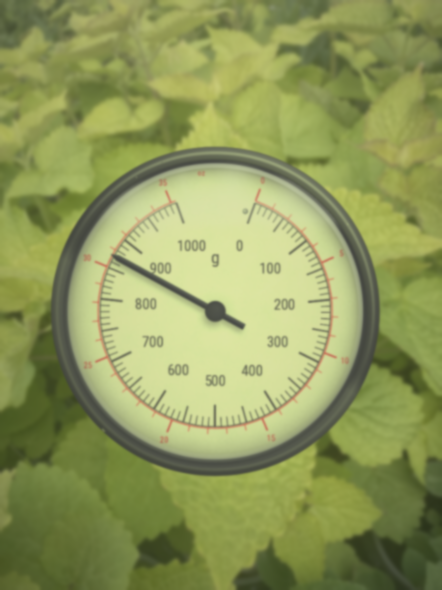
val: {"value": 870, "unit": "g"}
